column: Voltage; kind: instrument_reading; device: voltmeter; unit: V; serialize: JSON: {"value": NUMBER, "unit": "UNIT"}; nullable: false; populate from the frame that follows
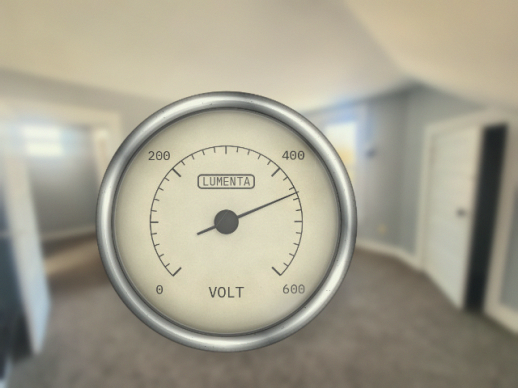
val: {"value": 450, "unit": "V"}
